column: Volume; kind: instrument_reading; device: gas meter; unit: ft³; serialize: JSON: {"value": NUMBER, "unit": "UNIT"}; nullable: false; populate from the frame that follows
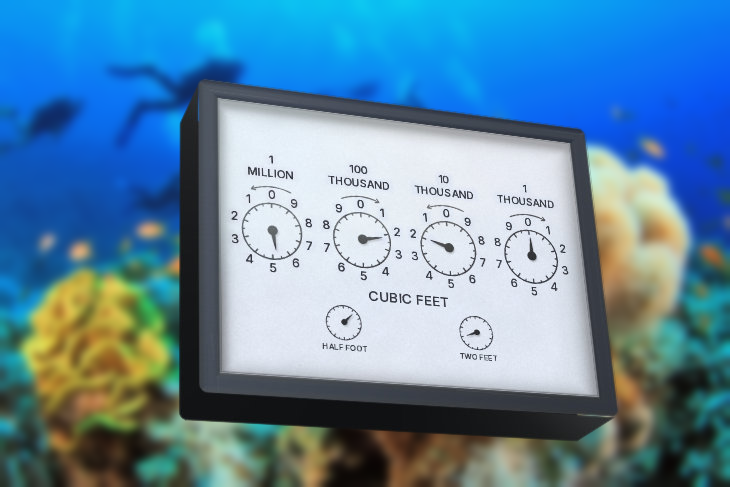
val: {"value": 522000, "unit": "ft³"}
